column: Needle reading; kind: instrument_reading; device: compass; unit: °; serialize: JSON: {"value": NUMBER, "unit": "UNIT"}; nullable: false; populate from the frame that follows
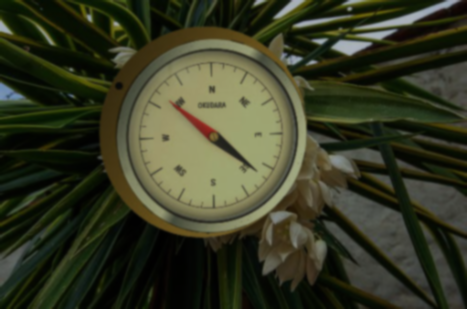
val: {"value": 310, "unit": "°"}
